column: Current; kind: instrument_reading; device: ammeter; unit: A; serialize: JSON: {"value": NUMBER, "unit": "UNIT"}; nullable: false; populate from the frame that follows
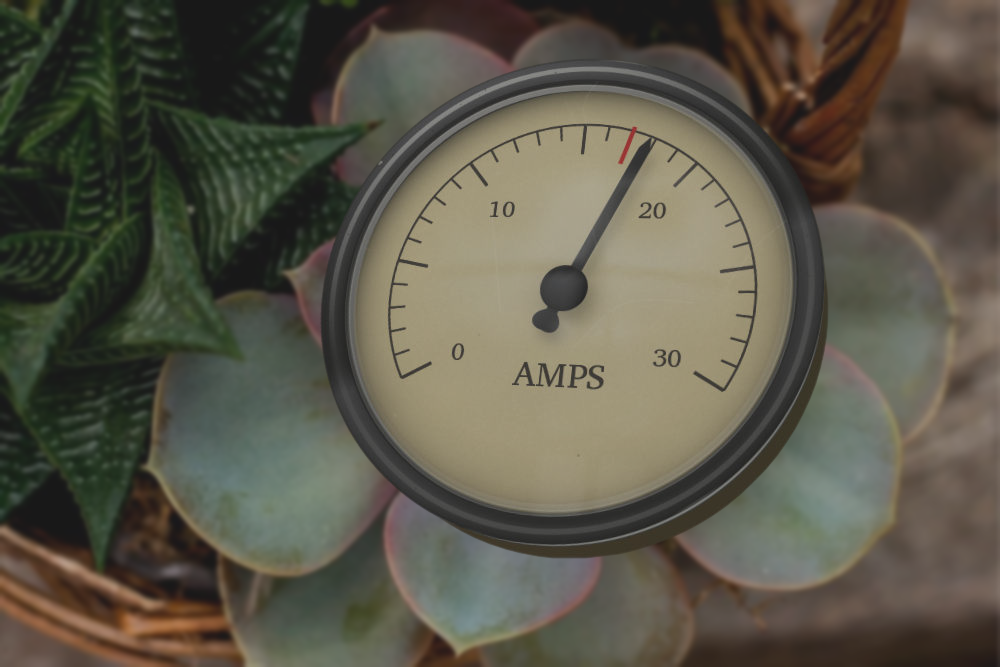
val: {"value": 18, "unit": "A"}
